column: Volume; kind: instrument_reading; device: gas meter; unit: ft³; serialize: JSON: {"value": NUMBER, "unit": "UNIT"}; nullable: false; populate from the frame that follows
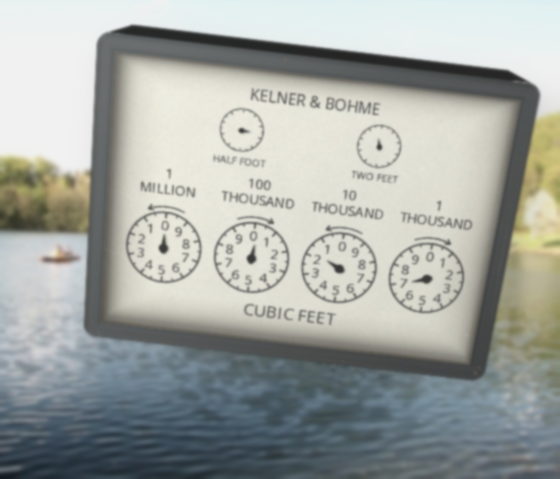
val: {"value": 1700, "unit": "ft³"}
